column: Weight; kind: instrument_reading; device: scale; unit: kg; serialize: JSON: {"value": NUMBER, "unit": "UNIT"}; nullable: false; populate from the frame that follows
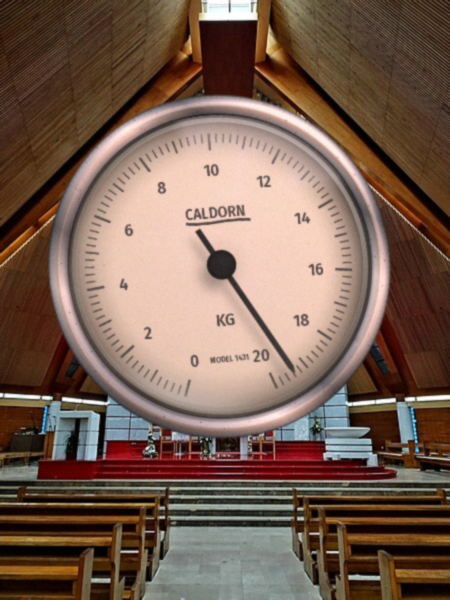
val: {"value": 19.4, "unit": "kg"}
